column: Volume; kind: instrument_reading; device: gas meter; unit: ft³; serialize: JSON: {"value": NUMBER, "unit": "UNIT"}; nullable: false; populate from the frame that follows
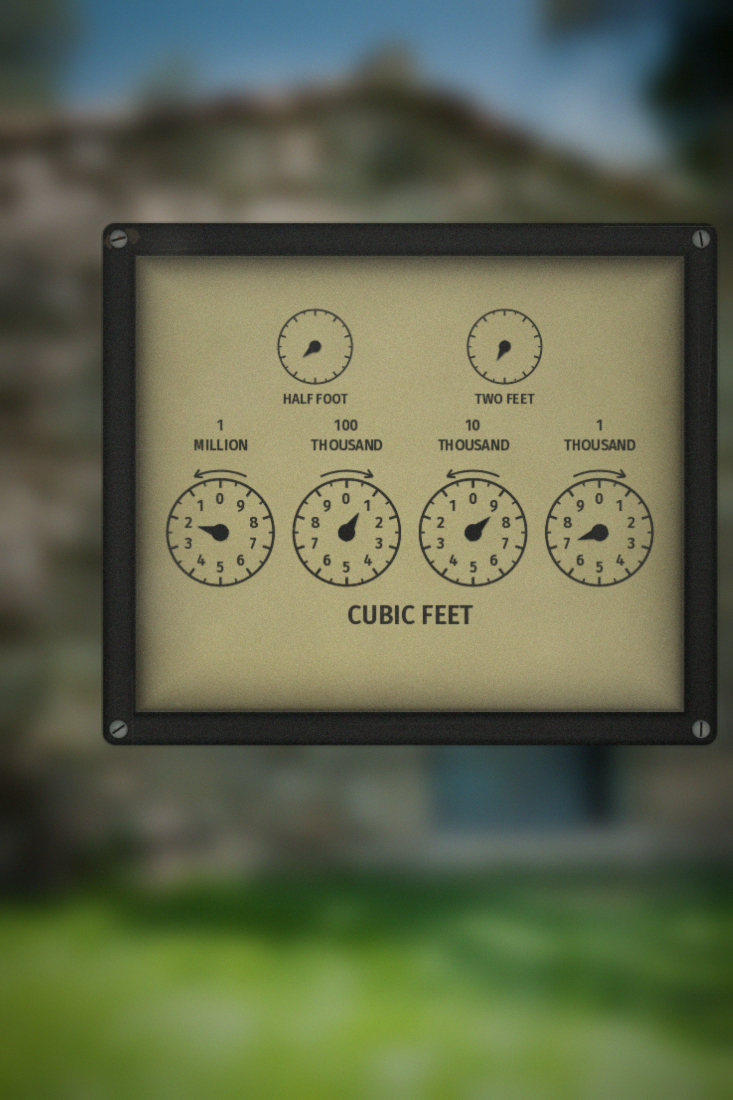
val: {"value": 208700, "unit": "ft³"}
